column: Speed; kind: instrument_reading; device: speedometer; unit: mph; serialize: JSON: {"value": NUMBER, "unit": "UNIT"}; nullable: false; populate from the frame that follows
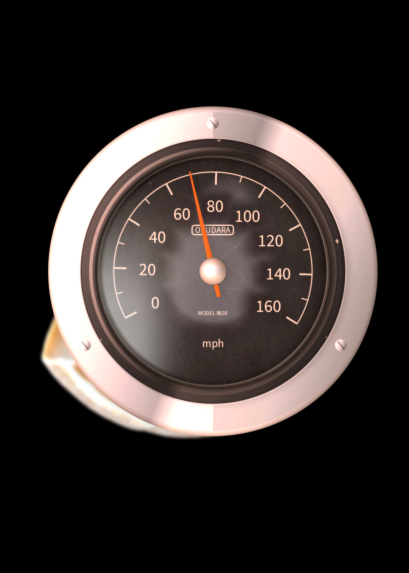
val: {"value": 70, "unit": "mph"}
